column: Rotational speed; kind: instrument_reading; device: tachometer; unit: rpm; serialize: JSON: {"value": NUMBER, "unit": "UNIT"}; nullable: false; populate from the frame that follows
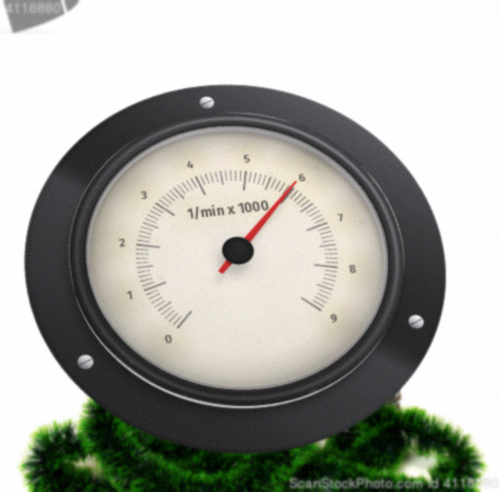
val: {"value": 6000, "unit": "rpm"}
